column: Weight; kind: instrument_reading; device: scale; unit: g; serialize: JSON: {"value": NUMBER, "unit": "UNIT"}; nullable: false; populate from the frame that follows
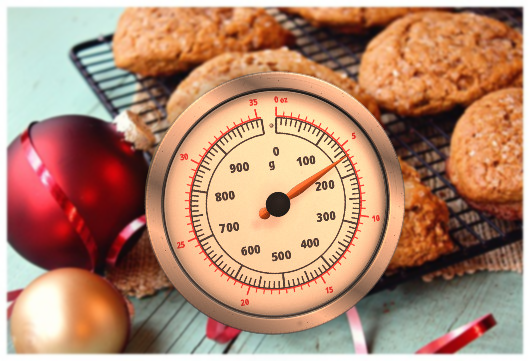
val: {"value": 160, "unit": "g"}
